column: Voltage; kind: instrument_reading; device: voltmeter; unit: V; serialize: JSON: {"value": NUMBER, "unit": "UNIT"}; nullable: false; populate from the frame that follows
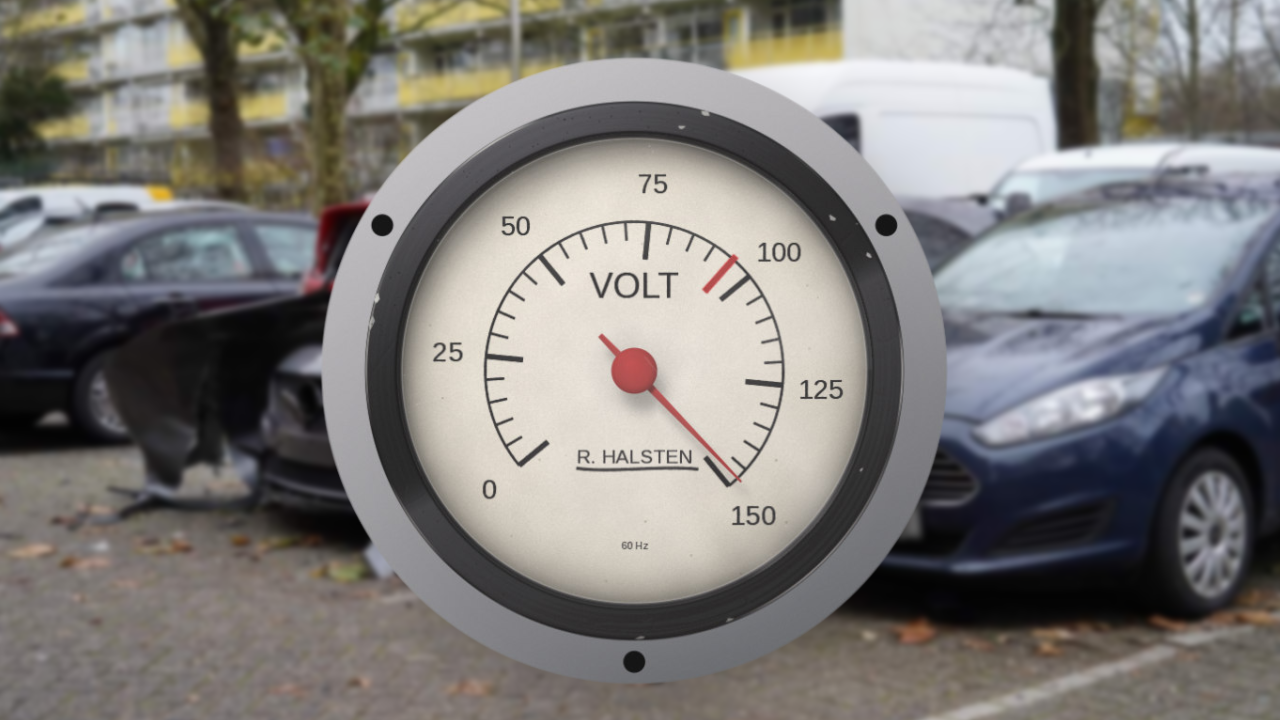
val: {"value": 147.5, "unit": "V"}
